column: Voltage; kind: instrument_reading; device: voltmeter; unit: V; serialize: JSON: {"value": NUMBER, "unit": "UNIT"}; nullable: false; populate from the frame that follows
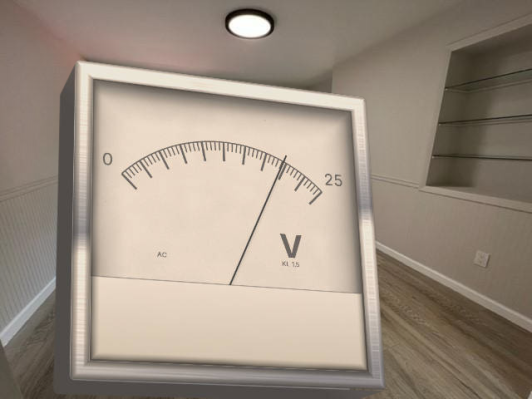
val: {"value": 19.5, "unit": "V"}
